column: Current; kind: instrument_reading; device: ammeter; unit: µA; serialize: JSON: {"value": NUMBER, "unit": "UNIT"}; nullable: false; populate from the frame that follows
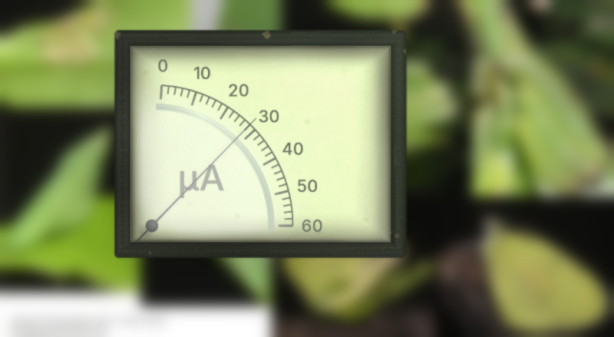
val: {"value": 28, "unit": "µA"}
